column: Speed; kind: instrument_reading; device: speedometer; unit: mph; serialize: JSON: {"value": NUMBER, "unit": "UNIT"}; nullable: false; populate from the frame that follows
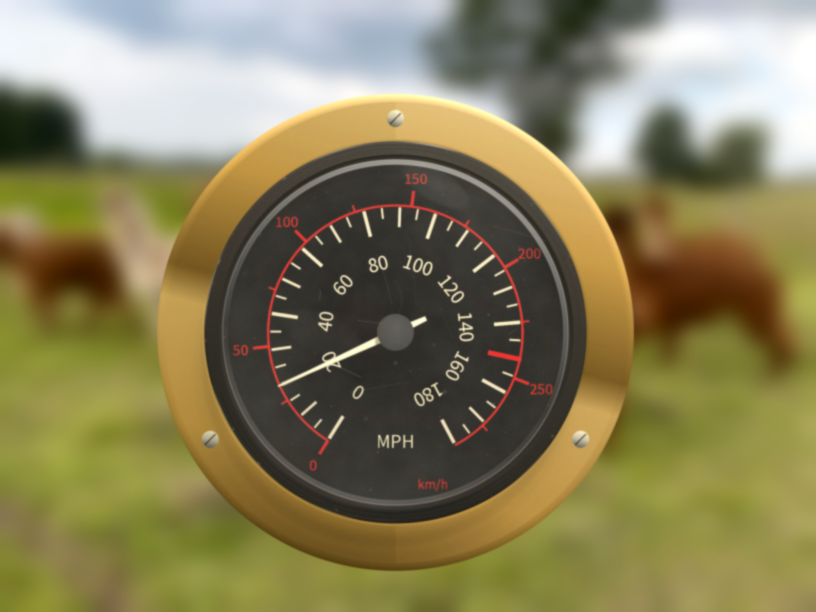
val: {"value": 20, "unit": "mph"}
